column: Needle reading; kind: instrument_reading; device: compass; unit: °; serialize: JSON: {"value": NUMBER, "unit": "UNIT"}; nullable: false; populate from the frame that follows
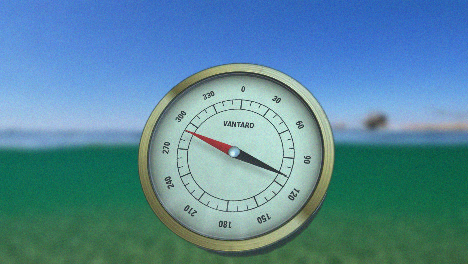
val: {"value": 290, "unit": "°"}
